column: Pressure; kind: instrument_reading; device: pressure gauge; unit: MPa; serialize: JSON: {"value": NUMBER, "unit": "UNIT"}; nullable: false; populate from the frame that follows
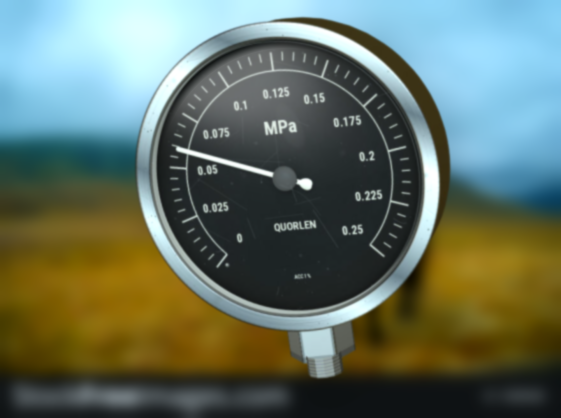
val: {"value": 0.06, "unit": "MPa"}
